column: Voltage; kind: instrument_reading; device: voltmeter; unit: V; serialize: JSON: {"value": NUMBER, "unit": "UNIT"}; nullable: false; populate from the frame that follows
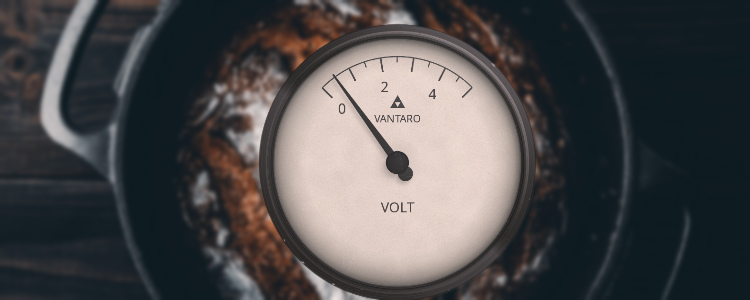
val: {"value": 0.5, "unit": "V"}
